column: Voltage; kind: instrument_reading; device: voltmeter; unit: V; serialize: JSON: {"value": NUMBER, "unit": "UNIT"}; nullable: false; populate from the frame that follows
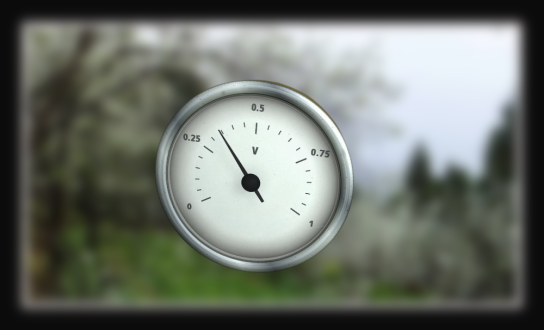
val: {"value": 0.35, "unit": "V"}
